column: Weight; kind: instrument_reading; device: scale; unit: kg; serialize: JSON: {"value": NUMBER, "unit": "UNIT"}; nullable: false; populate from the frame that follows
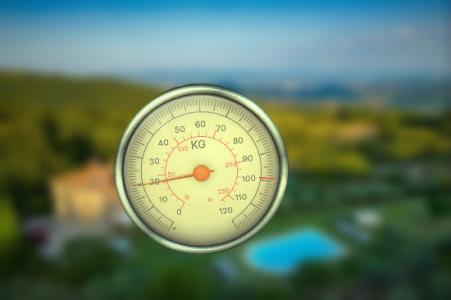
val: {"value": 20, "unit": "kg"}
